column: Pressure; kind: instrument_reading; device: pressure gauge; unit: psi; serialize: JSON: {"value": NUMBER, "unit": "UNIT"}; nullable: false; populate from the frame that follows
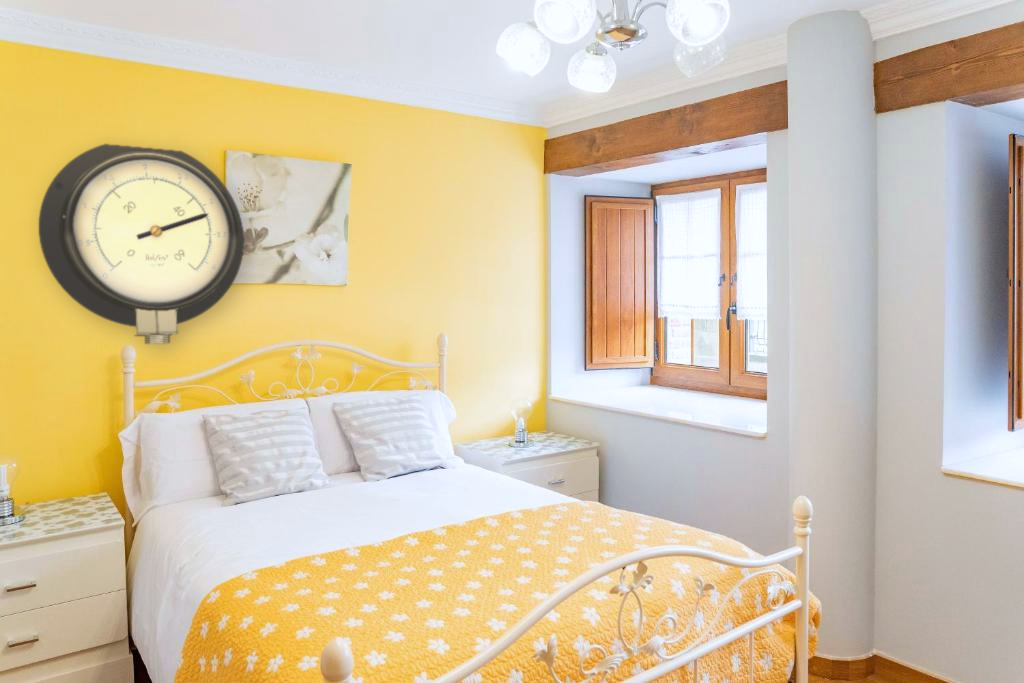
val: {"value": 45, "unit": "psi"}
